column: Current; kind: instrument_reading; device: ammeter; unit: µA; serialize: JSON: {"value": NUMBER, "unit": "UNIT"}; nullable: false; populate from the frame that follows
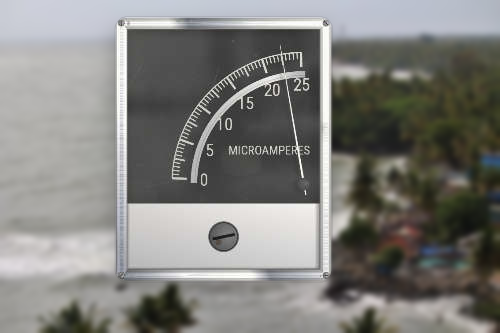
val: {"value": 22.5, "unit": "µA"}
